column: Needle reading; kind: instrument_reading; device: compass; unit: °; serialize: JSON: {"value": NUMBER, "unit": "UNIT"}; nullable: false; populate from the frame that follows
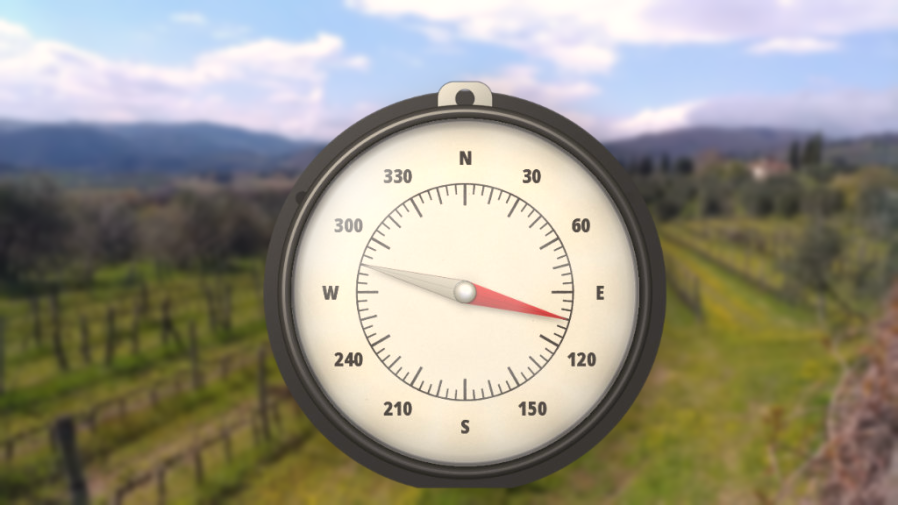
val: {"value": 105, "unit": "°"}
